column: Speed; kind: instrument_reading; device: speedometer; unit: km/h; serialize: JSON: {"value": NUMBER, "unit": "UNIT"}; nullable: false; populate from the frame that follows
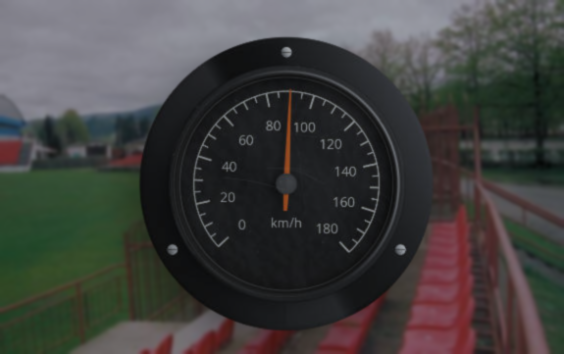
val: {"value": 90, "unit": "km/h"}
